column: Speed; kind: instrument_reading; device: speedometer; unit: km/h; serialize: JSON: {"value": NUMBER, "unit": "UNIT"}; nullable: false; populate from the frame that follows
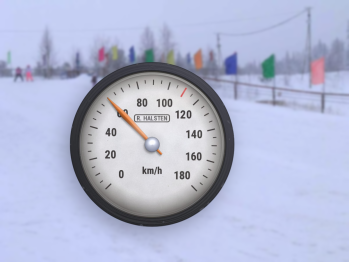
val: {"value": 60, "unit": "km/h"}
